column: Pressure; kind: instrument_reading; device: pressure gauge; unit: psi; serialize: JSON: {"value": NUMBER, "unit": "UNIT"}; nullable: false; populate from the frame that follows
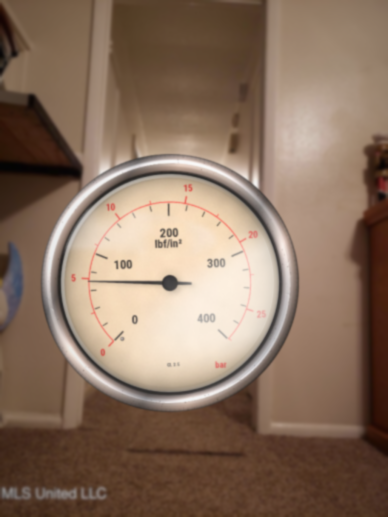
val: {"value": 70, "unit": "psi"}
